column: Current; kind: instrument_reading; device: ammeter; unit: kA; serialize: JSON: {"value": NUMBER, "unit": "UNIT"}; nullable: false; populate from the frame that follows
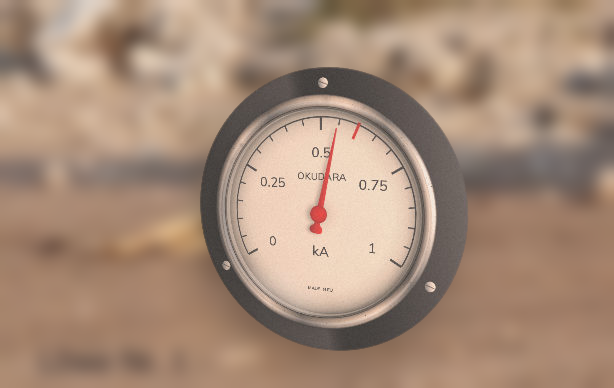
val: {"value": 0.55, "unit": "kA"}
